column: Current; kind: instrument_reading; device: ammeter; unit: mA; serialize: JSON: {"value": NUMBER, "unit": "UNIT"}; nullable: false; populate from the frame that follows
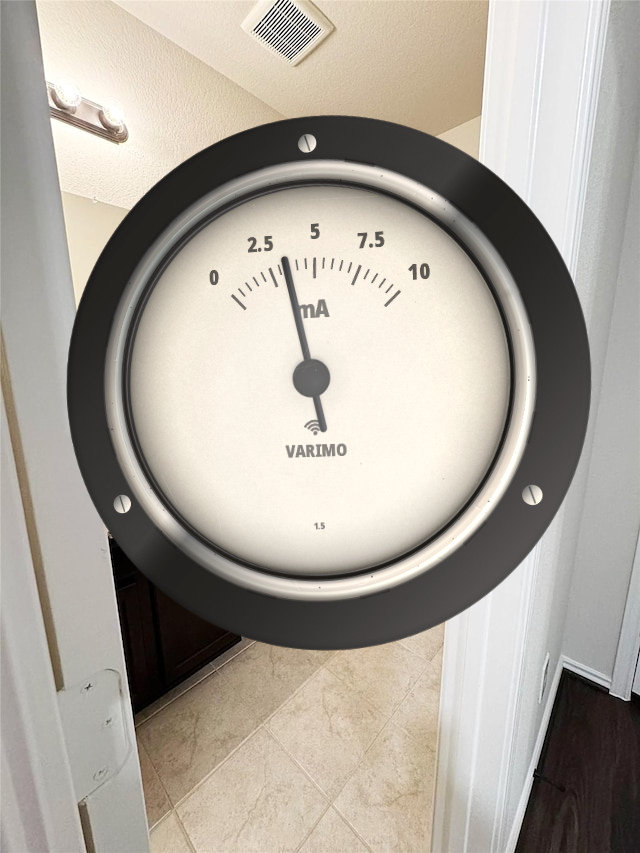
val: {"value": 3.5, "unit": "mA"}
